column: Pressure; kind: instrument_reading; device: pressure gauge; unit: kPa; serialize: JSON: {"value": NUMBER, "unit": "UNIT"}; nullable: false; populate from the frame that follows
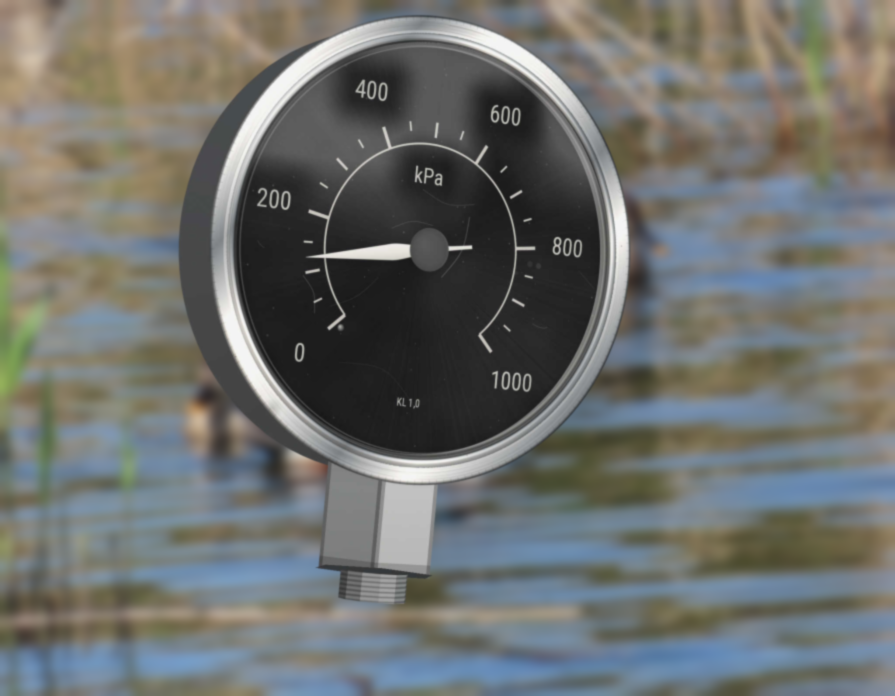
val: {"value": 125, "unit": "kPa"}
